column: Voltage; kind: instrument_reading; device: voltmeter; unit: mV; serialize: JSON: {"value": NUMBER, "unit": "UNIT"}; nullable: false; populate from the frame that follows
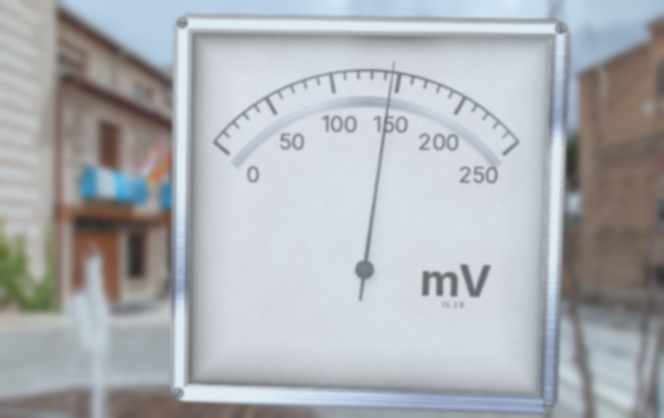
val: {"value": 145, "unit": "mV"}
